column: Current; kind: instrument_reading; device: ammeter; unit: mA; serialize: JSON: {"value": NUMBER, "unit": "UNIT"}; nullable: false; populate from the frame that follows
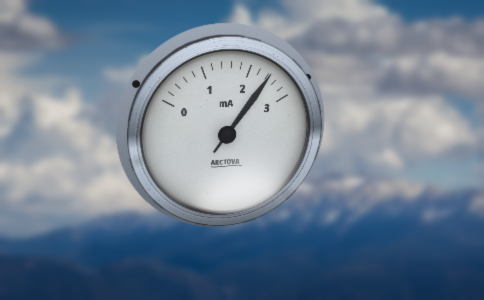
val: {"value": 2.4, "unit": "mA"}
